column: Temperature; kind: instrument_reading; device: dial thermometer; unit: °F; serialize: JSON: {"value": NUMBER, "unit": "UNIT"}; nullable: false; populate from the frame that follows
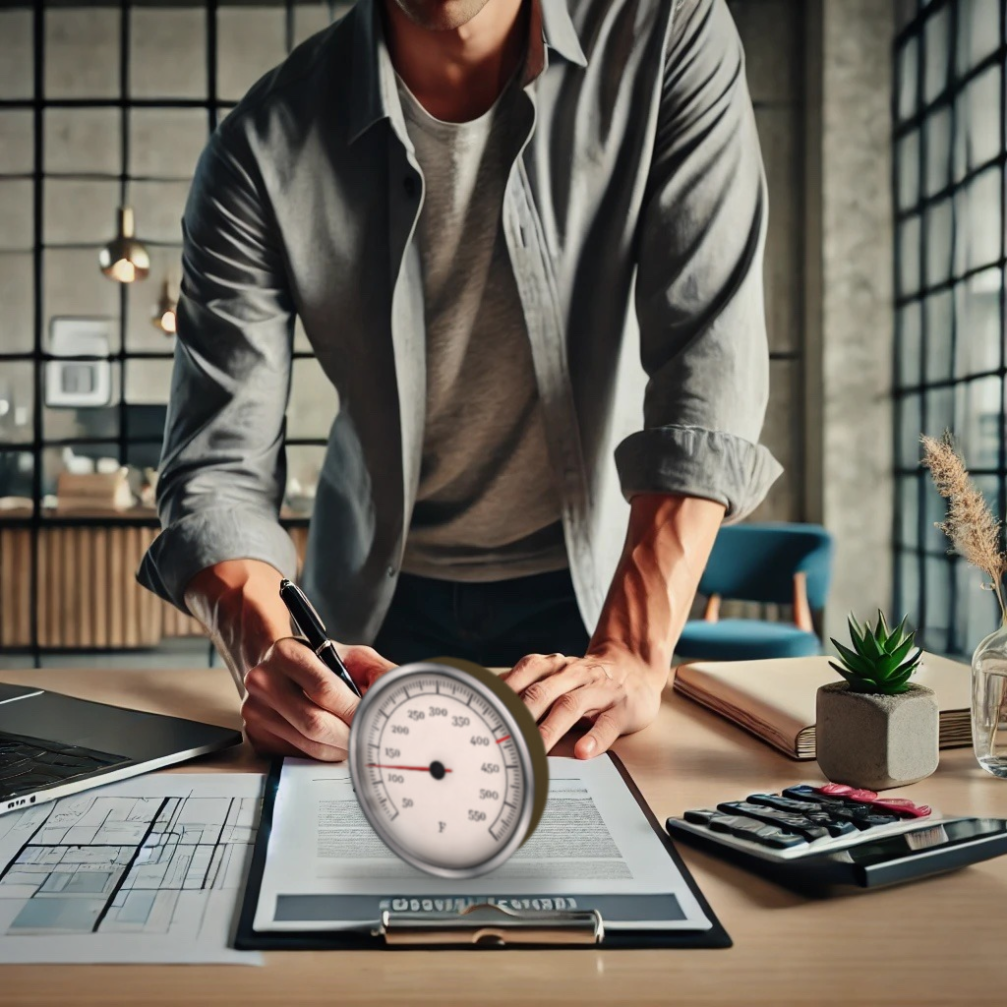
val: {"value": 125, "unit": "°F"}
